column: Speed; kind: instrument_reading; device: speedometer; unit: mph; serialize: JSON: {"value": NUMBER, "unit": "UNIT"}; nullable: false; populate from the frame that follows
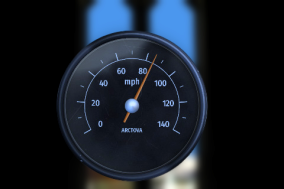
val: {"value": 85, "unit": "mph"}
